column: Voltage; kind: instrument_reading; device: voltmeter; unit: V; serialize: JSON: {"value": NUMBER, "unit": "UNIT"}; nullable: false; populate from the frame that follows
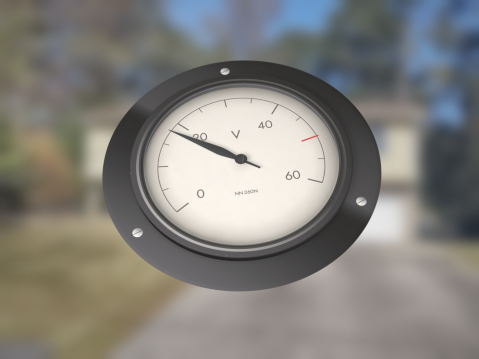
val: {"value": 17.5, "unit": "V"}
